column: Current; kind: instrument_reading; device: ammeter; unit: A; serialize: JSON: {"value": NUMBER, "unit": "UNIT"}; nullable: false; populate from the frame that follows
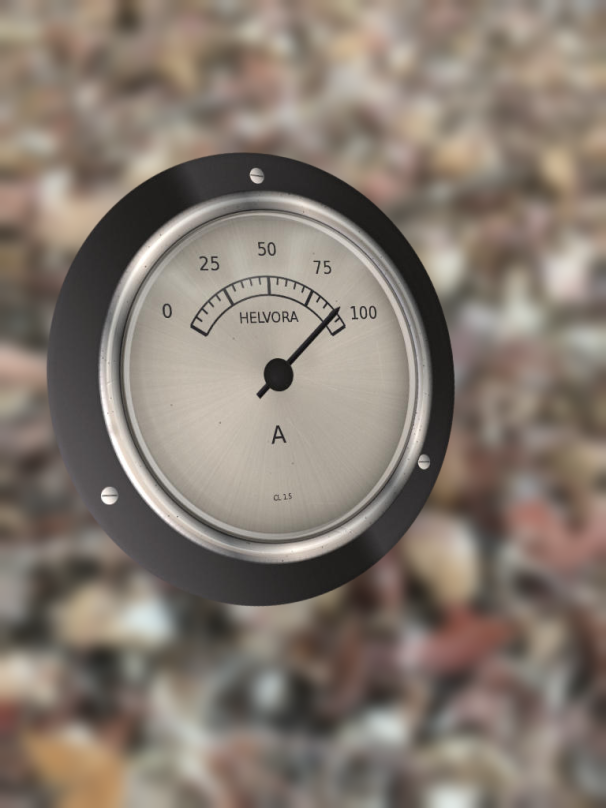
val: {"value": 90, "unit": "A"}
